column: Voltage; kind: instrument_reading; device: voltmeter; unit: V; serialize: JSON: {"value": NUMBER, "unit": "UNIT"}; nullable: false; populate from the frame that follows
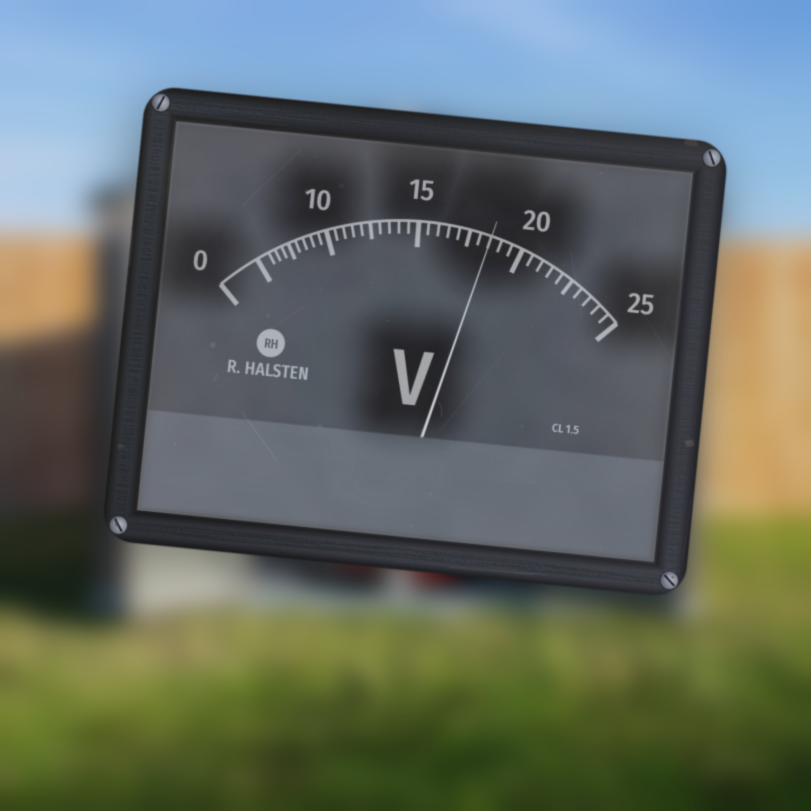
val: {"value": 18.5, "unit": "V"}
